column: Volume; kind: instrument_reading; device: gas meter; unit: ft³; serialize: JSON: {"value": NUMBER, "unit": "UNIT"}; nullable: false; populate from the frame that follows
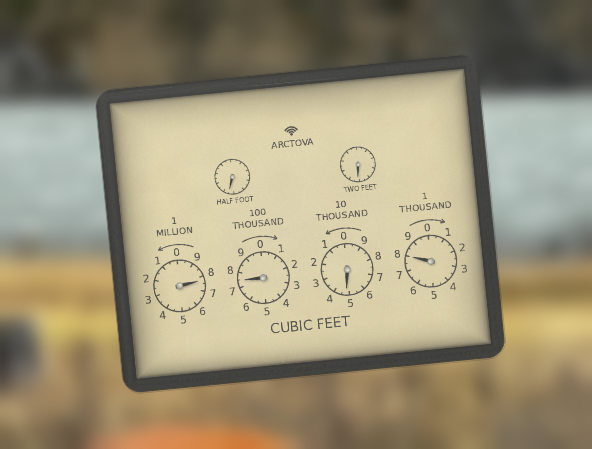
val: {"value": 774800, "unit": "ft³"}
